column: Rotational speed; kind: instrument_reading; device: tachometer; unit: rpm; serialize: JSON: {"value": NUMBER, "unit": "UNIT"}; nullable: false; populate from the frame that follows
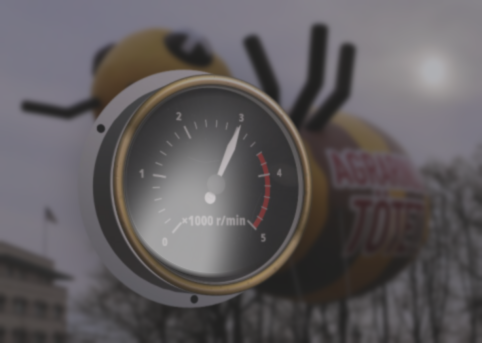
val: {"value": 3000, "unit": "rpm"}
